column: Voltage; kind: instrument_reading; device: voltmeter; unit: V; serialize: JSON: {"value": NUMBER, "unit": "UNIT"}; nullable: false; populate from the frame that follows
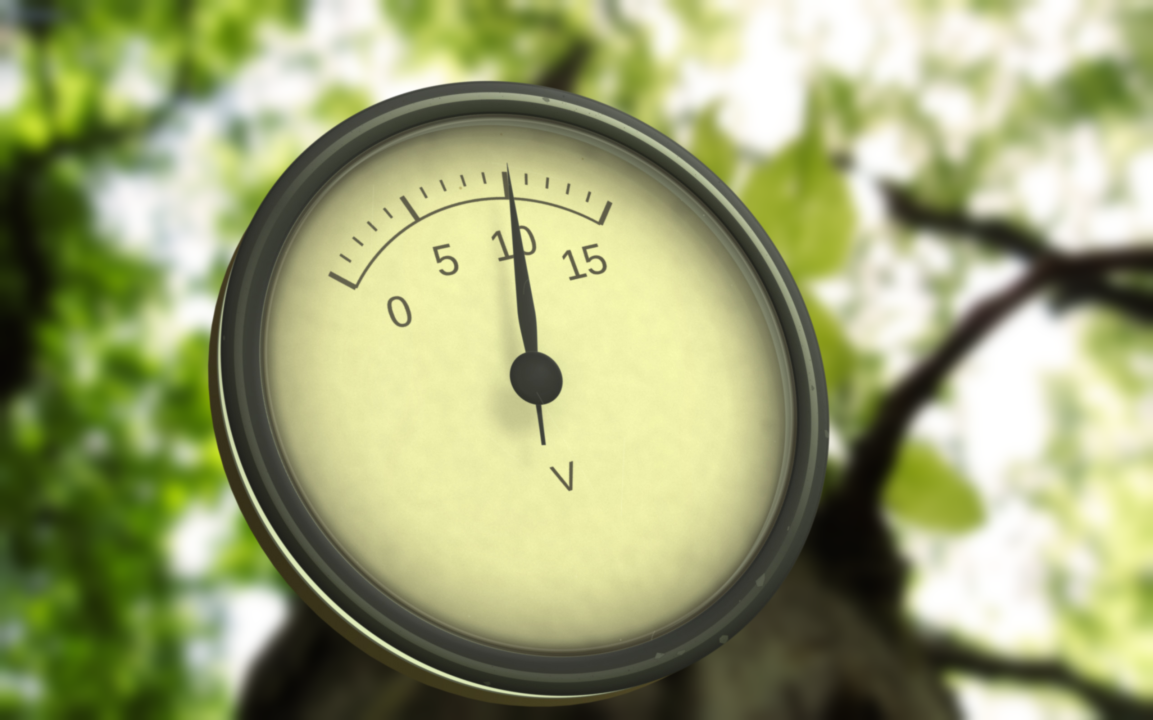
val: {"value": 10, "unit": "V"}
